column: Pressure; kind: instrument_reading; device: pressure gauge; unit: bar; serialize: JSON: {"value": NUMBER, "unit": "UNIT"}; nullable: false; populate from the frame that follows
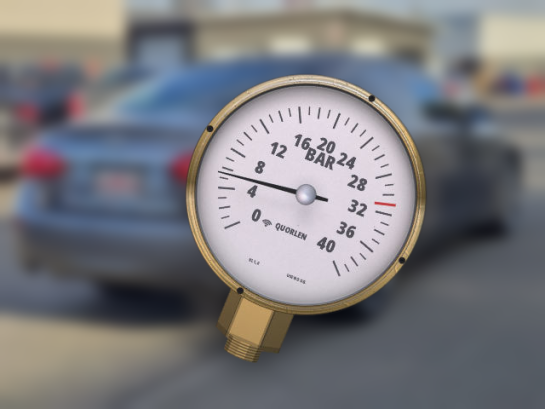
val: {"value": 5.5, "unit": "bar"}
